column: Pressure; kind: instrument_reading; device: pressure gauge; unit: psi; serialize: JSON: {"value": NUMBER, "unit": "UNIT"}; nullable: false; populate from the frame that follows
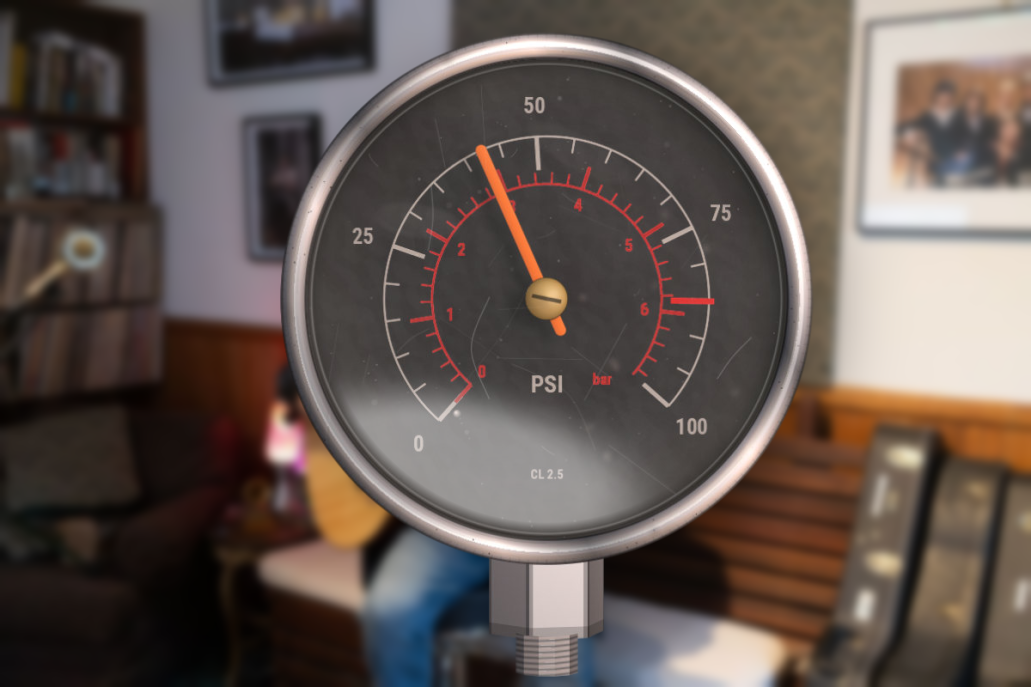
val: {"value": 42.5, "unit": "psi"}
